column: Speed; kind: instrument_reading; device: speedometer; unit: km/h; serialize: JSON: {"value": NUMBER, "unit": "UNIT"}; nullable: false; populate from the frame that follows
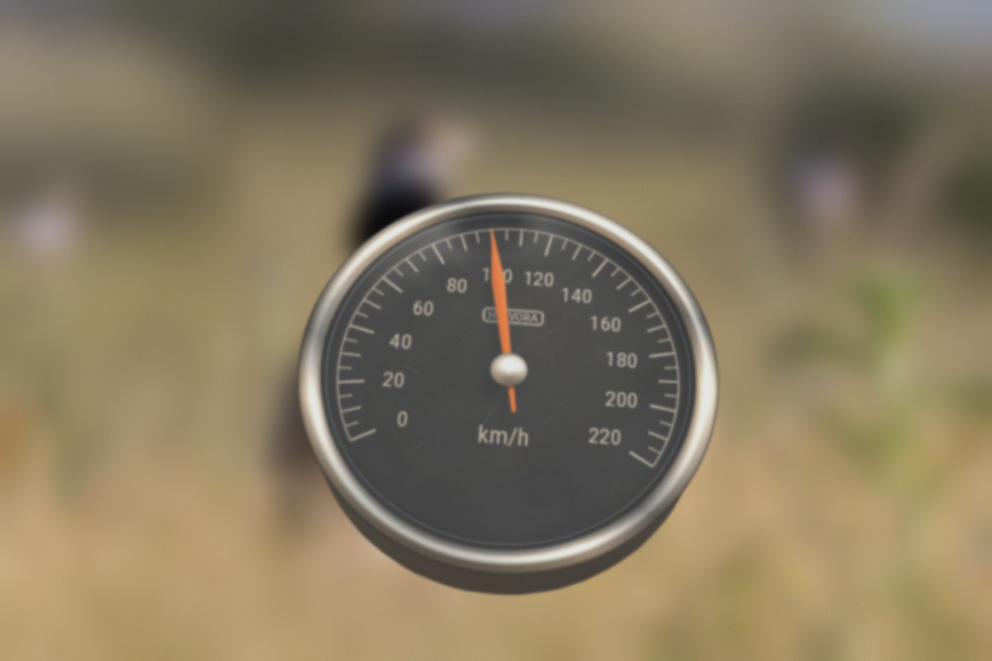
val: {"value": 100, "unit": "km/h"}
